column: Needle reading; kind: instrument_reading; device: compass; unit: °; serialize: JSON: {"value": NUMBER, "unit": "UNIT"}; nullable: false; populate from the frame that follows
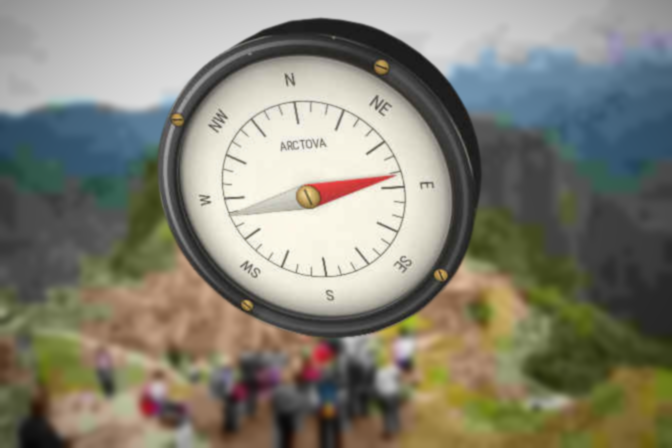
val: {"value": 80, "unit": "°"}
